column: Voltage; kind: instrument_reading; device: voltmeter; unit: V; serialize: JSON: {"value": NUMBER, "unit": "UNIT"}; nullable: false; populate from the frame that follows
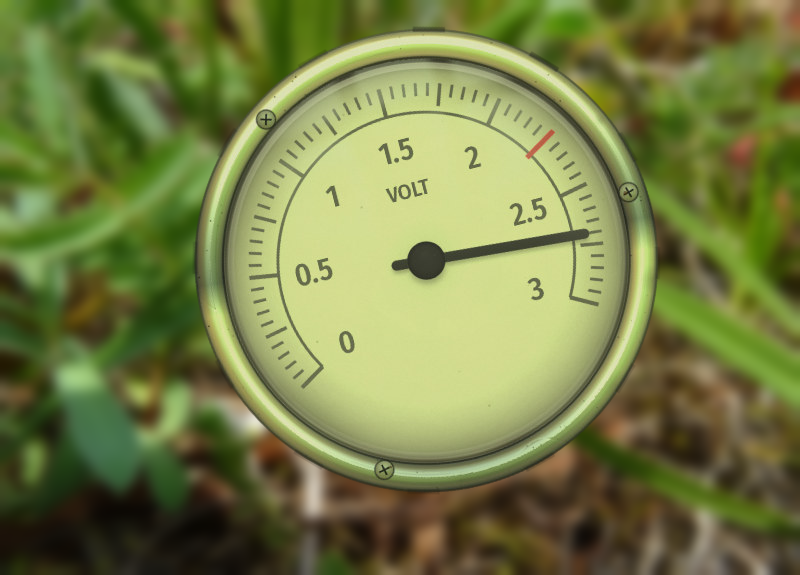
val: {"value": 2.7, "unit": "V"}
